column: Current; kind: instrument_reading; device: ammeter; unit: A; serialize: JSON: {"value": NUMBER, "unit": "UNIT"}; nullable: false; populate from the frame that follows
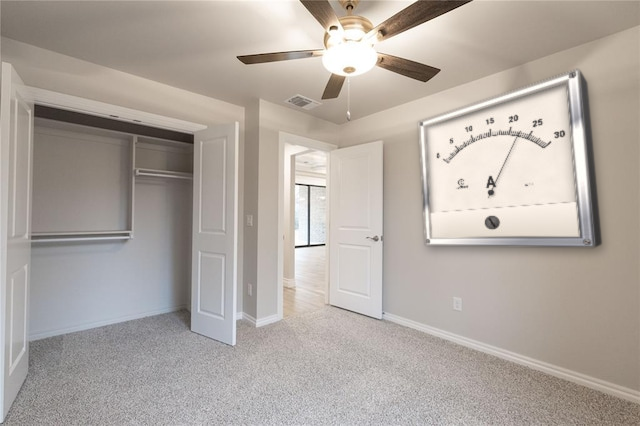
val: {"value": 22.5, "unit": "A"}
